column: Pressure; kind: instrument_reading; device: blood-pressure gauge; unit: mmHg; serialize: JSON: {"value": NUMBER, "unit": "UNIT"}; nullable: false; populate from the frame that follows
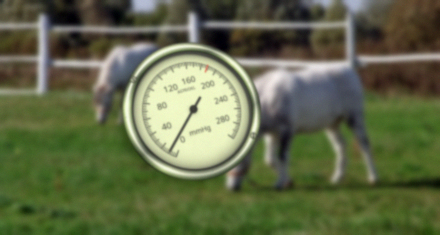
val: {"value": 10, "unit": "mmHg"}
